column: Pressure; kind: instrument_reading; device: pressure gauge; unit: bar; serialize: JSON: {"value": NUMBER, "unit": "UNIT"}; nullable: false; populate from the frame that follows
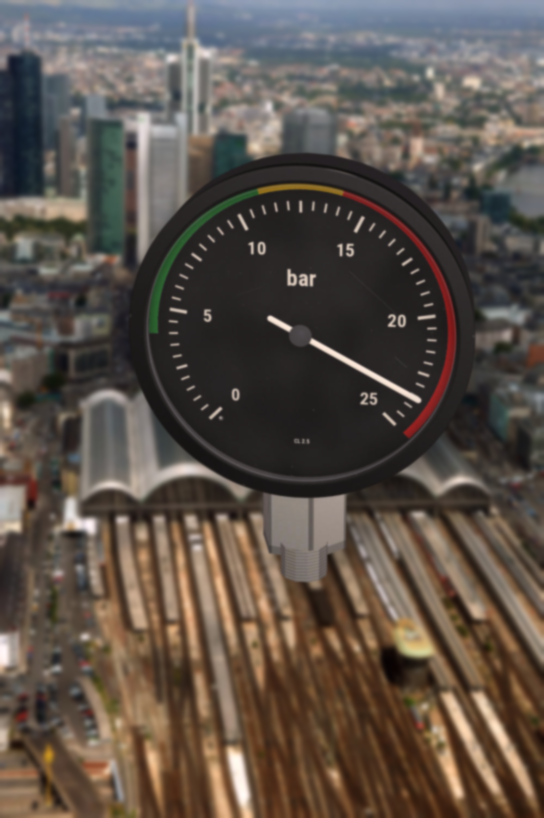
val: {"value": 23.5, "unit": "bar"}
